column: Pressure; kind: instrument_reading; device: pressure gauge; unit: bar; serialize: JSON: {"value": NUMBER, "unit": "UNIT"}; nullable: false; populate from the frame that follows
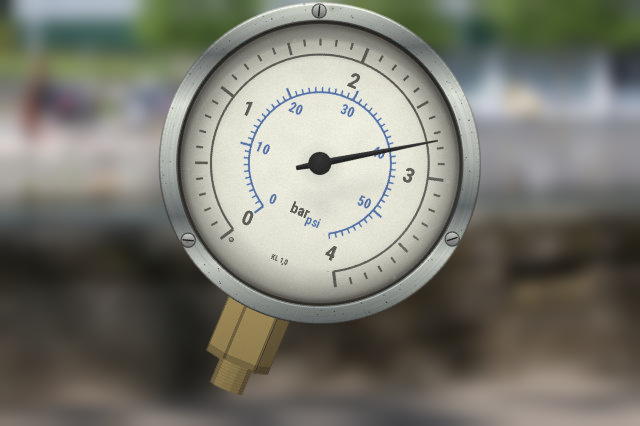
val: {"value": 2.75, "unit": "bar"}
